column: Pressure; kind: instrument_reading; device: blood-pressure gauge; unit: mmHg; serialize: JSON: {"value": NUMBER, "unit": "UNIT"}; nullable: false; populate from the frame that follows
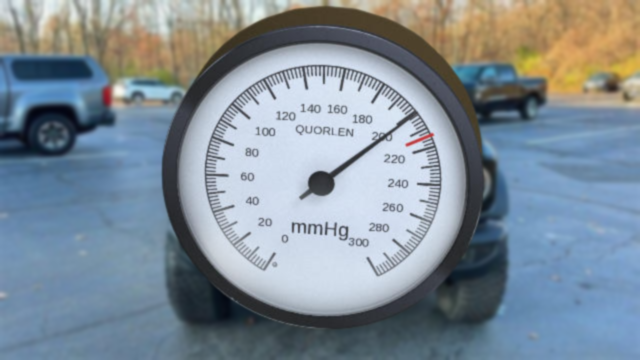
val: {"value": 200, "unit": "mmHg"}
